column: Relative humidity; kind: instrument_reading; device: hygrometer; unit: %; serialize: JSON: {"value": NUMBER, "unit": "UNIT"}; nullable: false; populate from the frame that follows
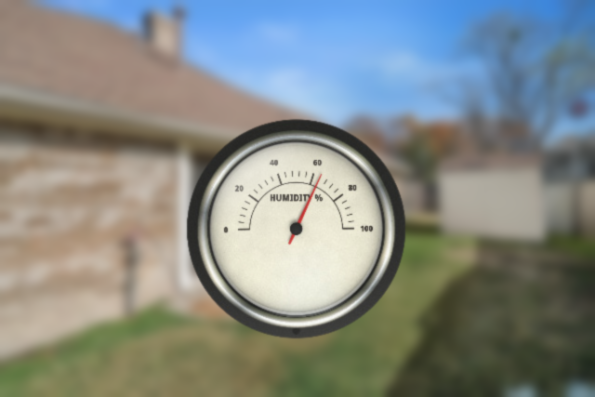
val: {"value": 64, "unit": "%"}
